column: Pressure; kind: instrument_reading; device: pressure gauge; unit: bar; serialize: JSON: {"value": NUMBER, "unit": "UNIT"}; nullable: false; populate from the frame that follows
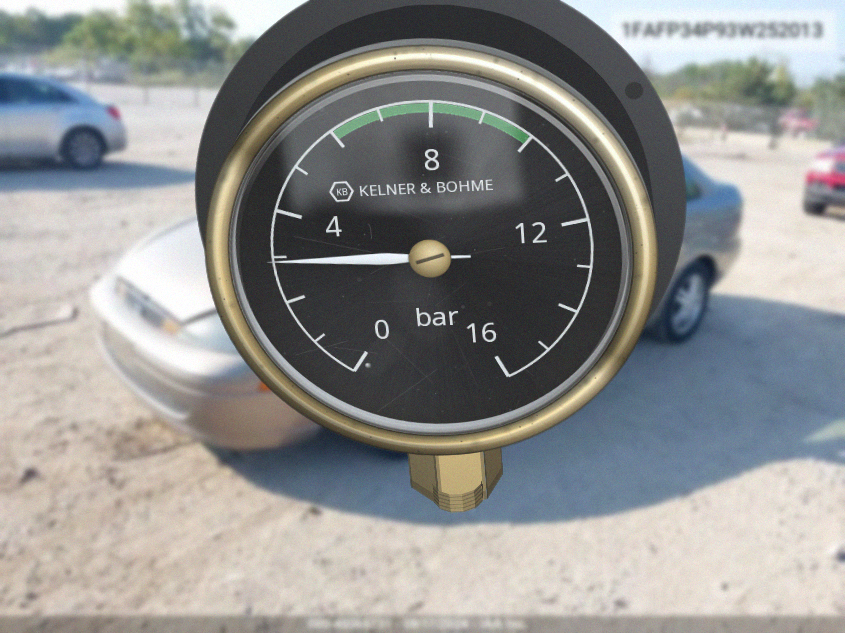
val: {"value": 3, "unit": "bar"}
